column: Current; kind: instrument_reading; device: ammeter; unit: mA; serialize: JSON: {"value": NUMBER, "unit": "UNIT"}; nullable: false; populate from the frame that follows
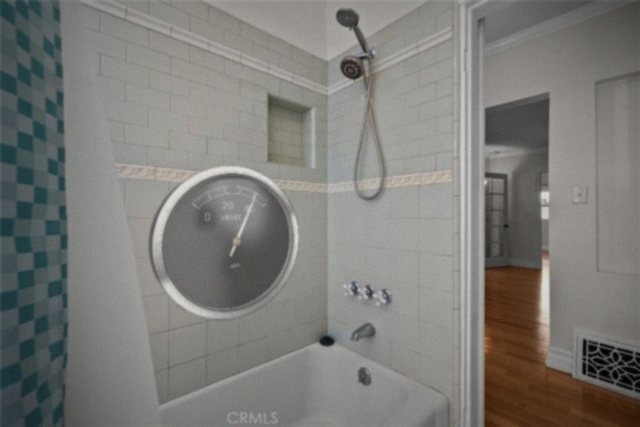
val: {"value": 40, "unit": "mA"}
